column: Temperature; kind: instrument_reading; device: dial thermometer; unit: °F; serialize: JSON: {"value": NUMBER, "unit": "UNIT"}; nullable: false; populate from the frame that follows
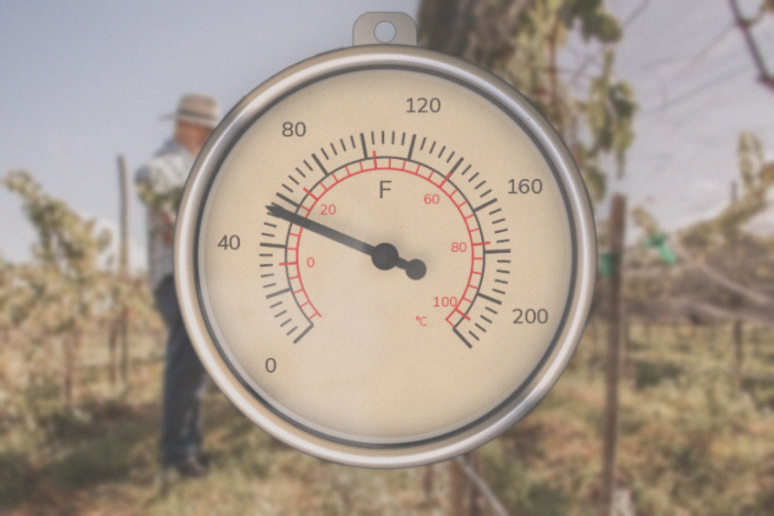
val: {"value": 54, "unit": "°F"}
